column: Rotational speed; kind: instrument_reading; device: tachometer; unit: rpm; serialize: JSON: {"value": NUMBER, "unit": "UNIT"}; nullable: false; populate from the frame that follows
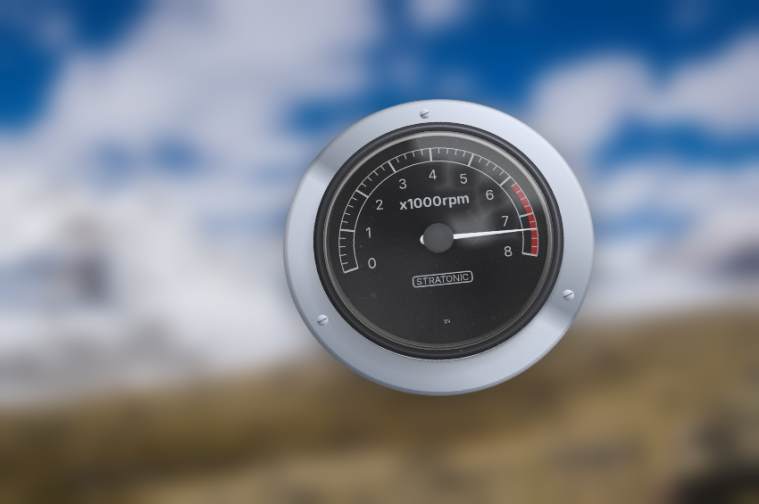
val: {"value": 7400, "unit": "rpm"}
